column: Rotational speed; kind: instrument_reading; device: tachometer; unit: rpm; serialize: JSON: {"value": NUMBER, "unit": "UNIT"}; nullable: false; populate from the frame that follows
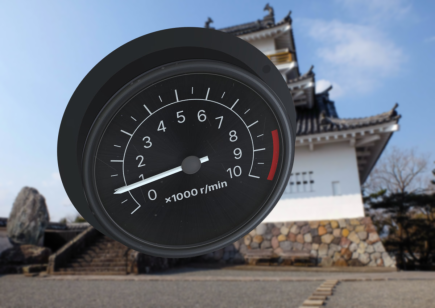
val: {"value": 1000, "unit": "rpm"}
